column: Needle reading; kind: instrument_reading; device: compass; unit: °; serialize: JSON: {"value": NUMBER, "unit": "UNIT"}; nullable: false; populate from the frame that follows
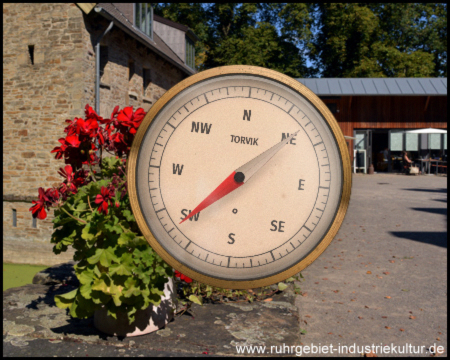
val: {"value": 225, "unit": "°"}
